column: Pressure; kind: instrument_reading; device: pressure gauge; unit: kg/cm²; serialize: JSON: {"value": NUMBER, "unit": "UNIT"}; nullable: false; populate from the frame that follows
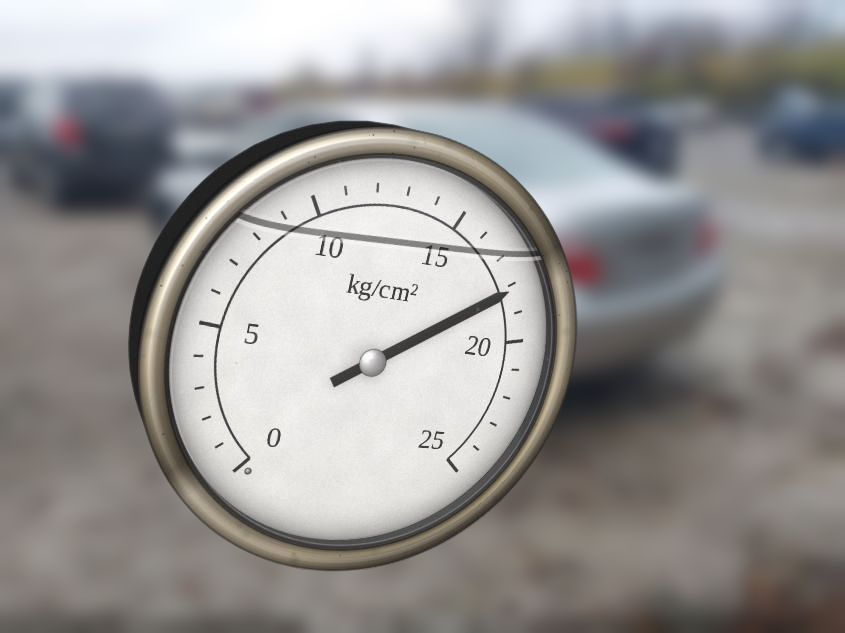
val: {"value": 18, "unit": "kg/cm²"}
